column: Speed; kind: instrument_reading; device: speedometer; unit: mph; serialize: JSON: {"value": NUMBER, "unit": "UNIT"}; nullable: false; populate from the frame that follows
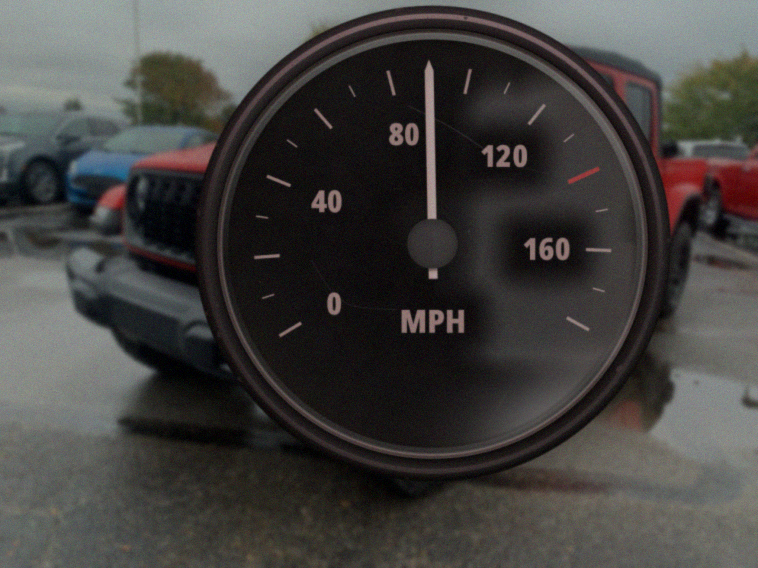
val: {"value": 90, "unit": "mph"}
